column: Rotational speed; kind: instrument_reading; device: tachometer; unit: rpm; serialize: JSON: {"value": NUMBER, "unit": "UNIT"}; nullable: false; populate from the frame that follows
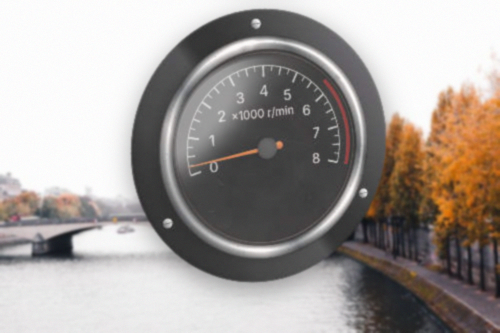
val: {"value": 250, "unit": "rpm"}
